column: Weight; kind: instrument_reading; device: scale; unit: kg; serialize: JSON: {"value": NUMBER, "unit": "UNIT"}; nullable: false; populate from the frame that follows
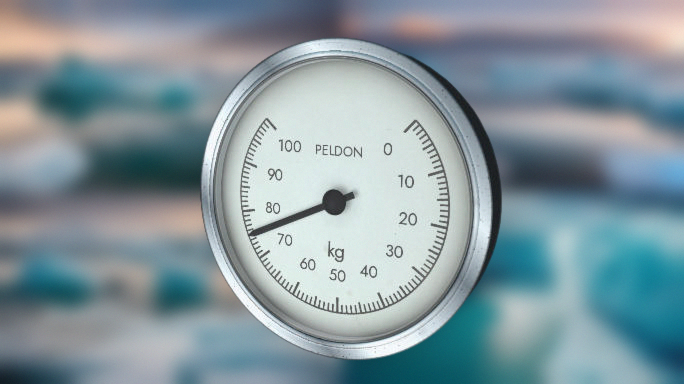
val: {"value": 75, "unit": "kg"}
